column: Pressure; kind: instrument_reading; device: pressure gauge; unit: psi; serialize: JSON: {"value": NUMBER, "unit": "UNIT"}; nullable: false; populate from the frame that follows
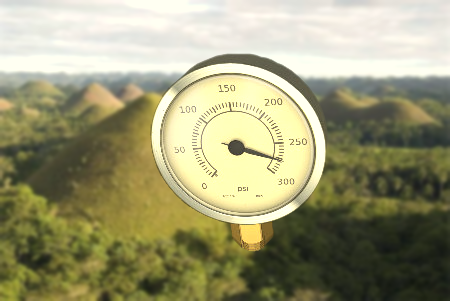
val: {"value": 275, "unit": "psi"}
